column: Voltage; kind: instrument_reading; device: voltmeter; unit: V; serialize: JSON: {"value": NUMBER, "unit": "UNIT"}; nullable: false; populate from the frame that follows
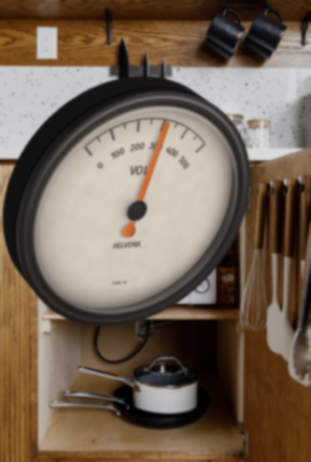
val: {"value": 300, "unit": "V"}
